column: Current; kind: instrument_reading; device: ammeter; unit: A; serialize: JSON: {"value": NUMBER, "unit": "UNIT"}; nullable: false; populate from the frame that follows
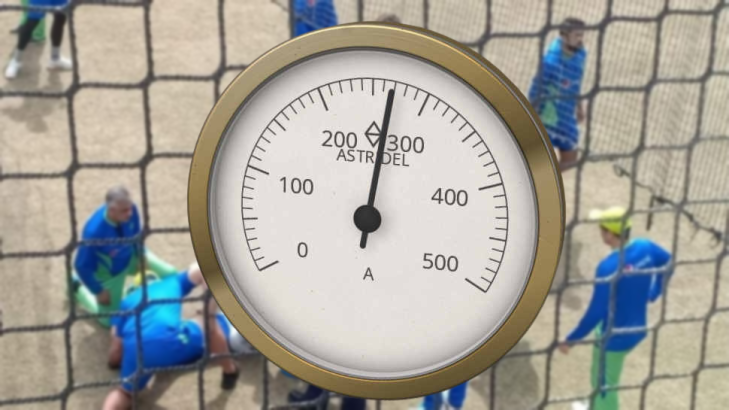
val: {"value": 270, "unit": "A"}
